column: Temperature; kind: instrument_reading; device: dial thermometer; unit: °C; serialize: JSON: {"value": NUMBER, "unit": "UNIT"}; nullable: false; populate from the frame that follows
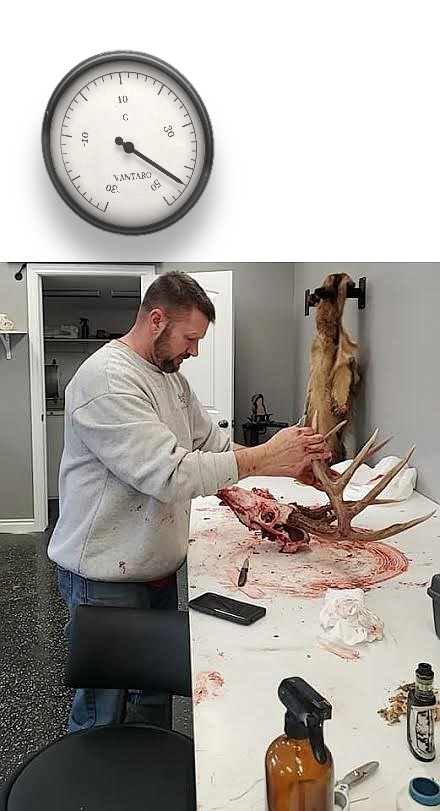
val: {"value": 44, "unit": "°C"}
